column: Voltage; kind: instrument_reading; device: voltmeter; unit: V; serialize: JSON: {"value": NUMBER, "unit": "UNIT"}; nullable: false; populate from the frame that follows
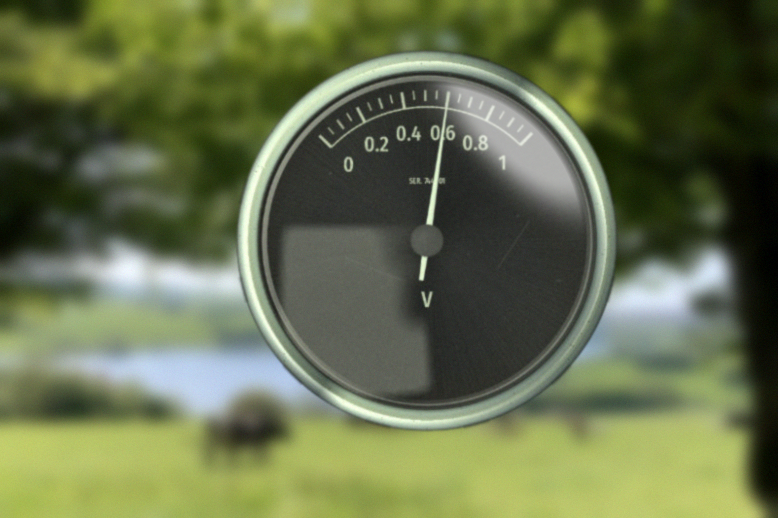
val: {"value": 0.6, "unit": "V"}
